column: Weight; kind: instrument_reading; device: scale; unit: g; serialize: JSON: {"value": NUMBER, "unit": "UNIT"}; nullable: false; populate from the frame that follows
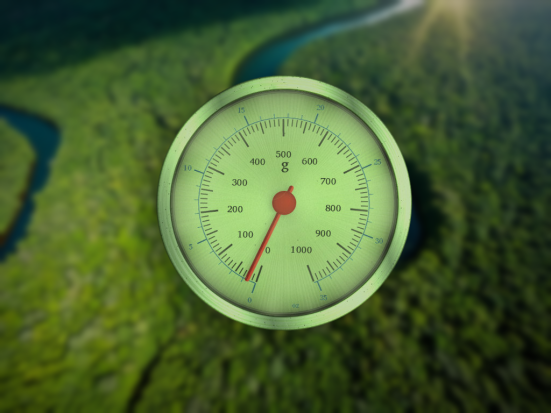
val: {"value": 20, "unit": "g"}
